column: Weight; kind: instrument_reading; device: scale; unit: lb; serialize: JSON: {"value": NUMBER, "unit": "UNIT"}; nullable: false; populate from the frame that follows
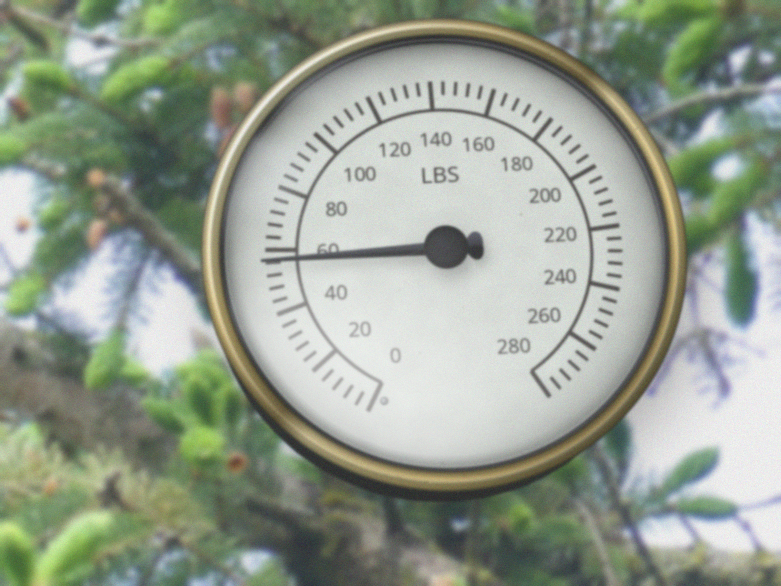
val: {"value": 56, "unit": "lb"}
